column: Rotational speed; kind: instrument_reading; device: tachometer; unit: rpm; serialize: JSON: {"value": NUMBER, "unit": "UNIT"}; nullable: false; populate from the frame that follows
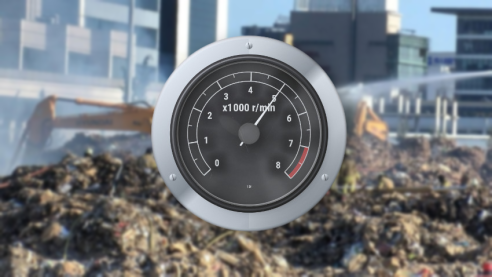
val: {"value": 5000, "unit": "rpm"}
